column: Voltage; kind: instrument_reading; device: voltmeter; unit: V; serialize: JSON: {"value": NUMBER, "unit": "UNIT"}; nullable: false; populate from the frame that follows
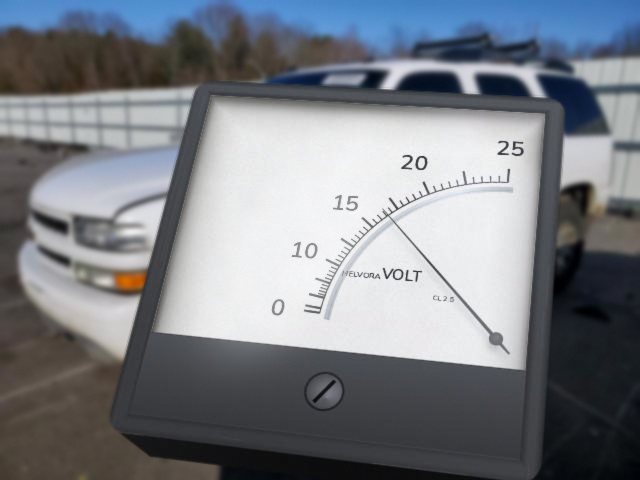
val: {"value": 16.5, "unit": "V"}
